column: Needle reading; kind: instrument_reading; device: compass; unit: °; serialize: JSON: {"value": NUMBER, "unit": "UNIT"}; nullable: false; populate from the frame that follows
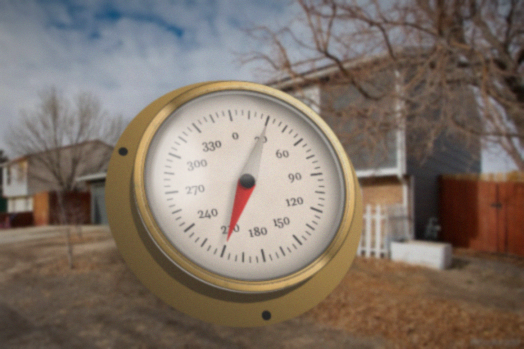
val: {"value": 210, "unit": "°"}
